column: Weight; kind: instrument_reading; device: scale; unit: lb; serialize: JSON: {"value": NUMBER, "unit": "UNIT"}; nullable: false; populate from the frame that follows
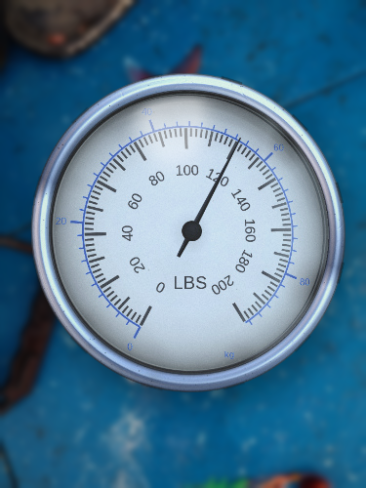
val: {"value": 120, "unit": "lb"}
